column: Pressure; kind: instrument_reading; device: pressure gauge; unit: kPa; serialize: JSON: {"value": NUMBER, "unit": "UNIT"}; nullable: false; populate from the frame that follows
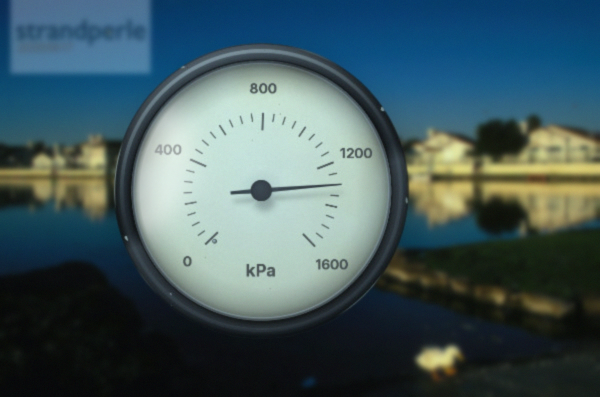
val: {"value": 1300, "unit": "kPa"}
